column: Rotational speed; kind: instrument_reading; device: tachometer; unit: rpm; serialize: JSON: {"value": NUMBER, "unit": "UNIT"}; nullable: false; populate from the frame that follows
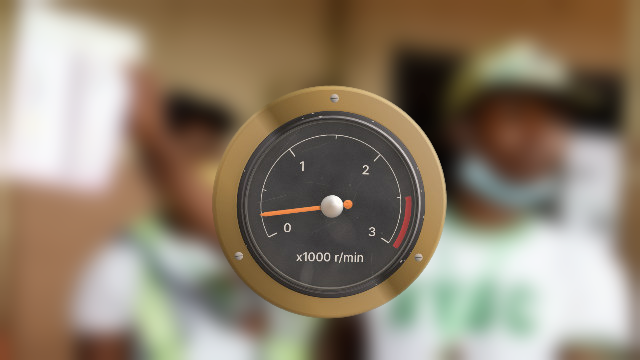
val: {"value": 250, "unit": "rpm"}
